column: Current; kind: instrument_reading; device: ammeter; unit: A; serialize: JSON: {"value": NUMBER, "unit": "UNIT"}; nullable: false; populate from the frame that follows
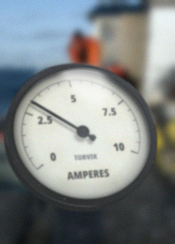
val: {"value": 3, "unit": "A"}
